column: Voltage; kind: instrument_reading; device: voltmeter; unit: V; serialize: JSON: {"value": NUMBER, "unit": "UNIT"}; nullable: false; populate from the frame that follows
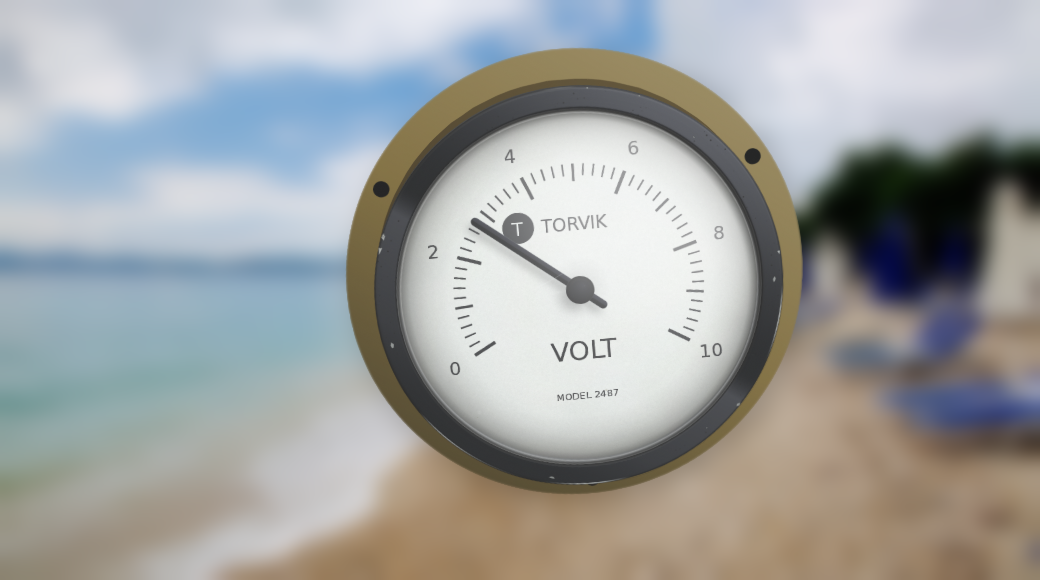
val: {"value": 2.8, "unit": "V"}
